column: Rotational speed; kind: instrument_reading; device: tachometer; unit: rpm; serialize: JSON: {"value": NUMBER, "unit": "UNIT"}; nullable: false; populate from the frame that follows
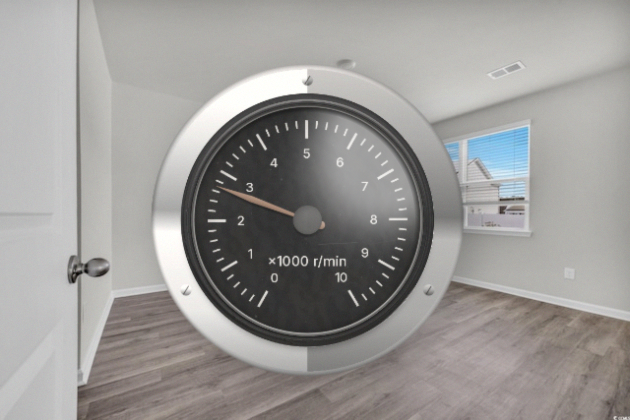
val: {"value": 2700, "unit": "rpm"}
